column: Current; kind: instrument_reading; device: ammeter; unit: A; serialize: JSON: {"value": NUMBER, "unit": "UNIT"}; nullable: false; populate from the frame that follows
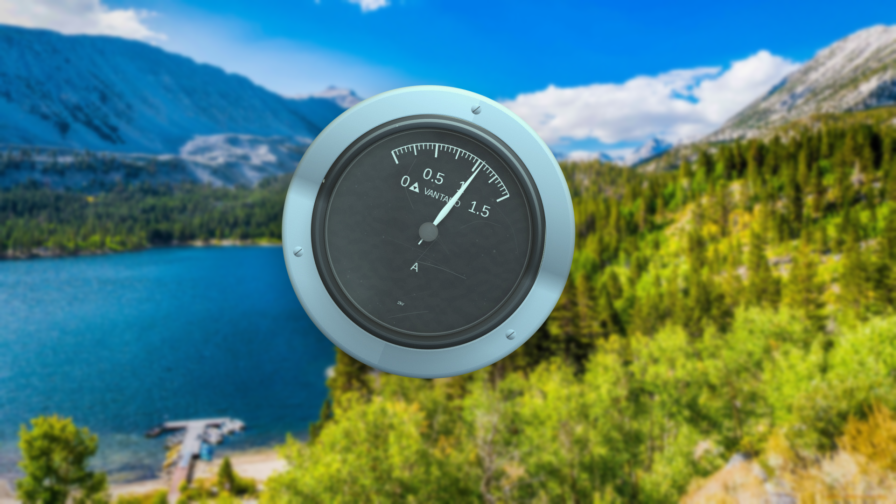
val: {"value": 1.05, "unit": "A"}
